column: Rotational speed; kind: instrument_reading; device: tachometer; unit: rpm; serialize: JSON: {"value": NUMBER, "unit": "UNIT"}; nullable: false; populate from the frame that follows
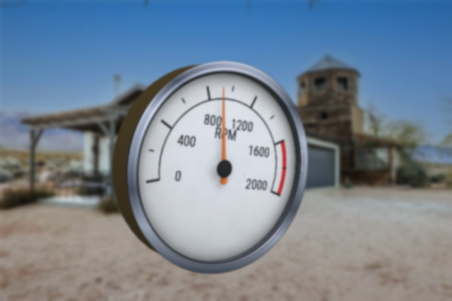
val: {"value": 900, "unit": "rpm"}
